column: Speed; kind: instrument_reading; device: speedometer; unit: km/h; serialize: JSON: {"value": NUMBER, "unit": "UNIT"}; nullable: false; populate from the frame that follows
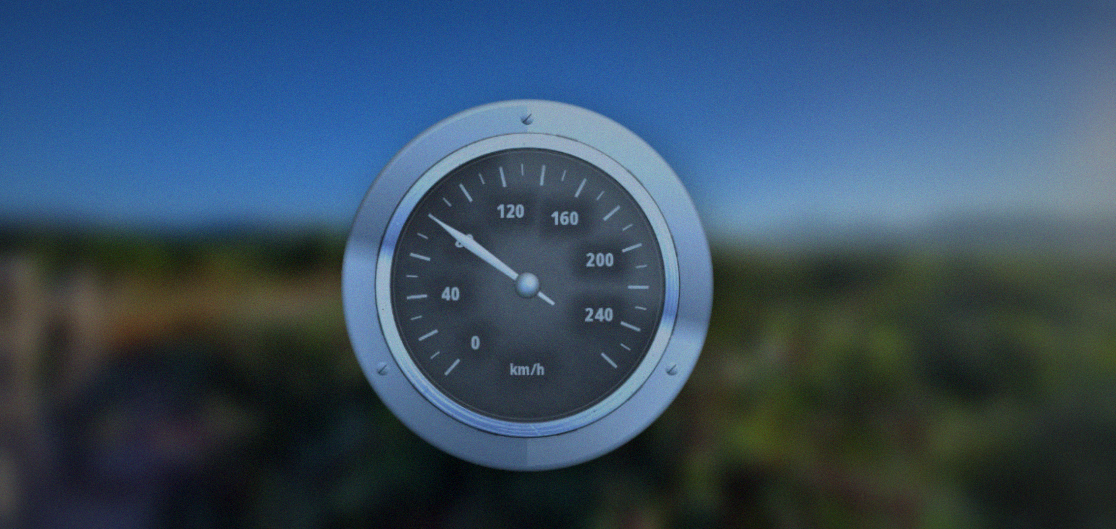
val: {"value": 80, "unit": "km/h"}
